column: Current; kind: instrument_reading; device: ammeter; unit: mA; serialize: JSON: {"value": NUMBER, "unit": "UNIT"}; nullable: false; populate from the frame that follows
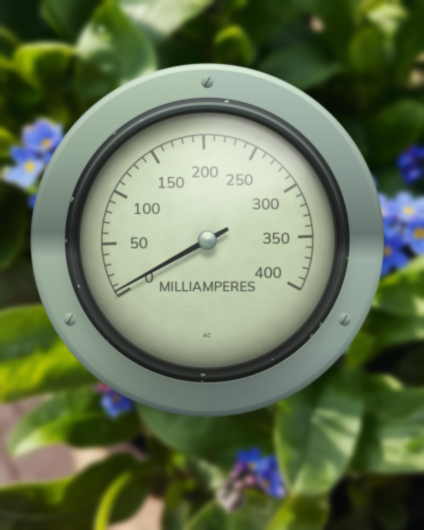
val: {"value": 5, "unit": "mA"}
